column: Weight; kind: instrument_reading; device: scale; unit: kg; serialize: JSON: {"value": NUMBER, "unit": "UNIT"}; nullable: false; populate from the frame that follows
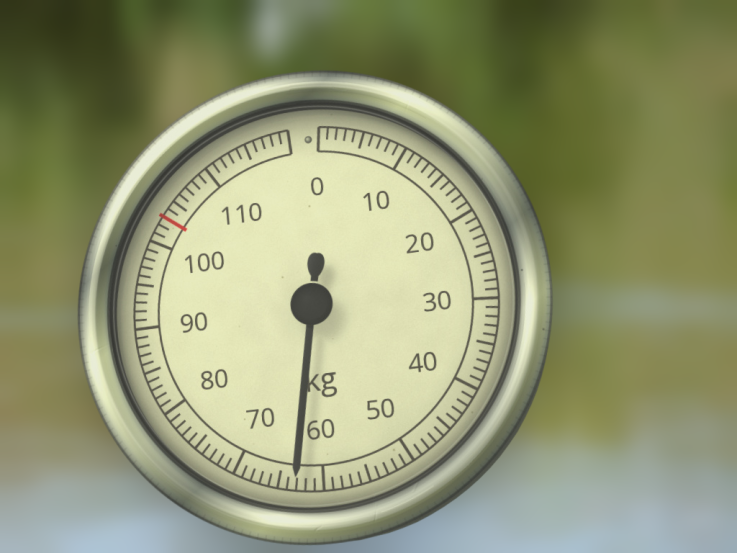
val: {"value": 63, "unit": "kg"}
